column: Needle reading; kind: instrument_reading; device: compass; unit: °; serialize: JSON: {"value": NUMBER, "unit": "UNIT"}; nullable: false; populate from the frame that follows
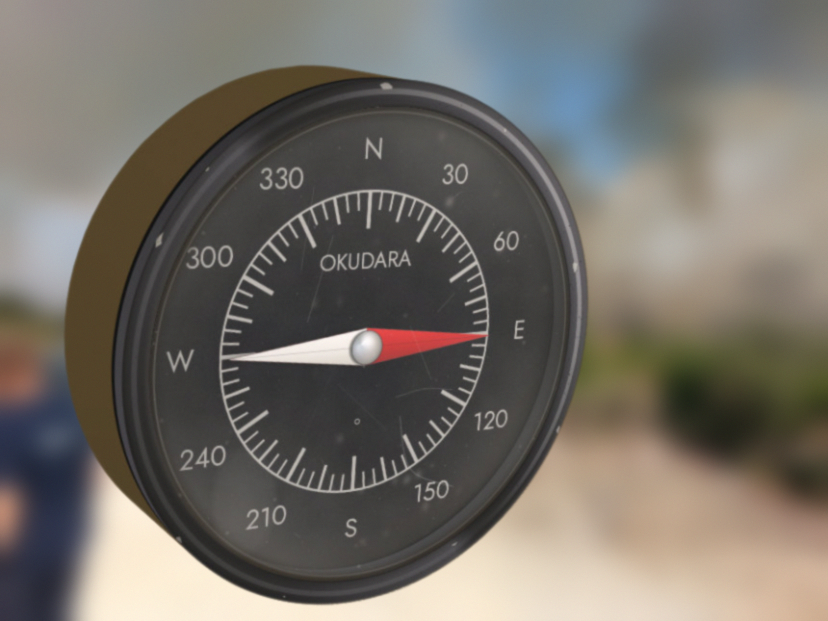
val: {"value": 90, "unit": "°"}
